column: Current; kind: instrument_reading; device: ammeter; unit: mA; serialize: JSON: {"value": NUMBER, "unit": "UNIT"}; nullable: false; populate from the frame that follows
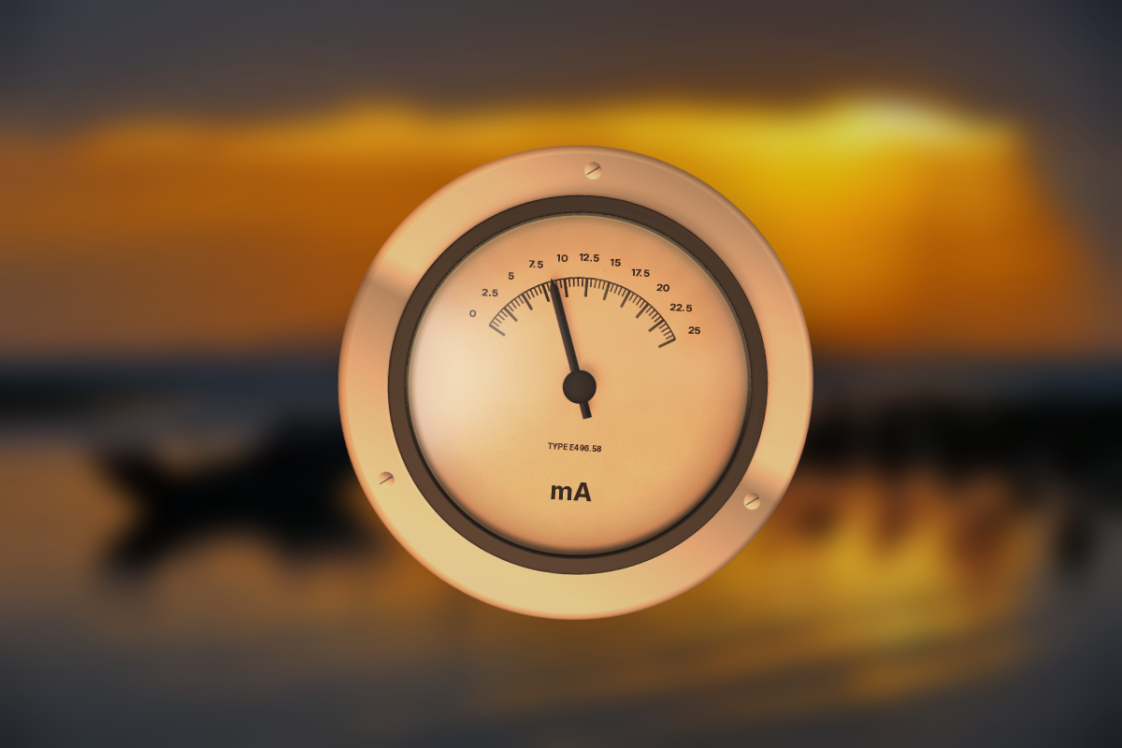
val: {"value": 8.5, "unit": "mA"}
